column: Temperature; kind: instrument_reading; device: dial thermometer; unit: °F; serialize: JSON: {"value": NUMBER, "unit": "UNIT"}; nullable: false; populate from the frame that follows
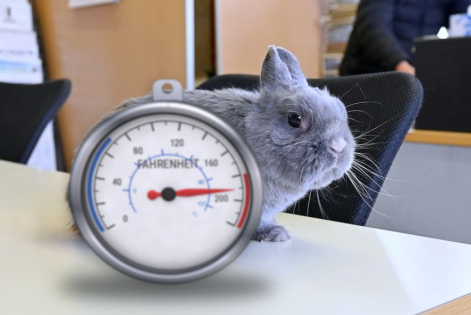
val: {"value": 190, "unit": "°F"}
